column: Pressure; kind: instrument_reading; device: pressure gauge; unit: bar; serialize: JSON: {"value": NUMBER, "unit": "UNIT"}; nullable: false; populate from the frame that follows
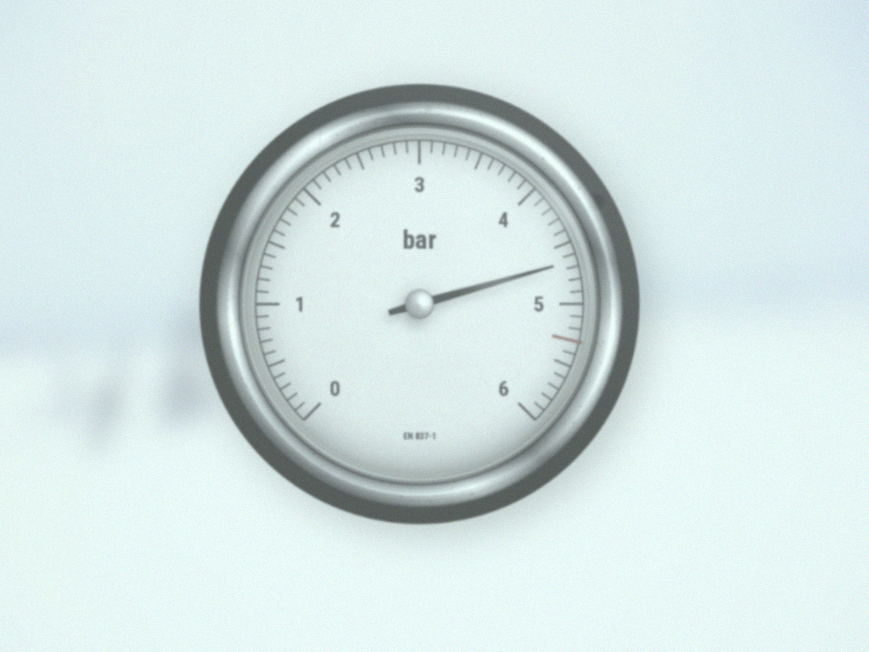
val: {"value": 4.65, "unit": "bar"}
